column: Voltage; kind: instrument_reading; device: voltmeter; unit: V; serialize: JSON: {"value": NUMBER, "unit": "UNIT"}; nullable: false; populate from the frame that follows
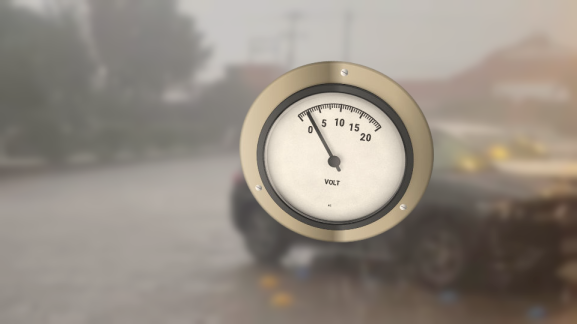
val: {"value": 2.5, "unit": "V"}
